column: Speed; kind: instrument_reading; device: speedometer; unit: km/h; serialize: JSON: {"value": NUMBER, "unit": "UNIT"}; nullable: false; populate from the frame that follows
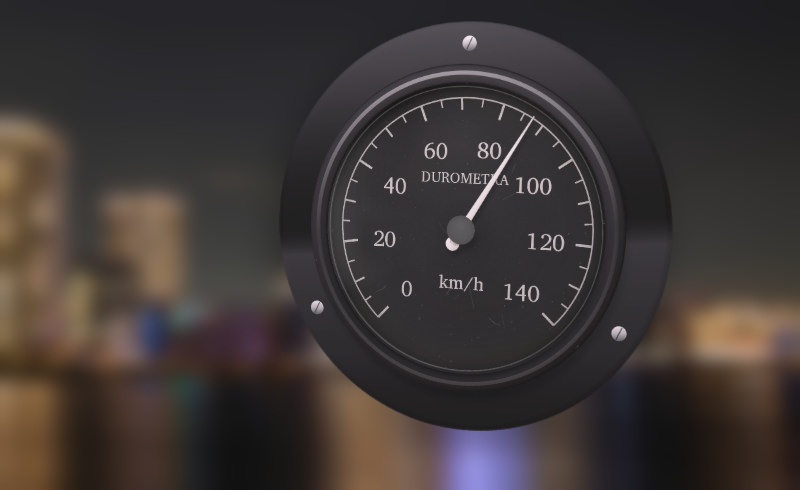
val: {"value": 87.5, "unit": "km/h"}
